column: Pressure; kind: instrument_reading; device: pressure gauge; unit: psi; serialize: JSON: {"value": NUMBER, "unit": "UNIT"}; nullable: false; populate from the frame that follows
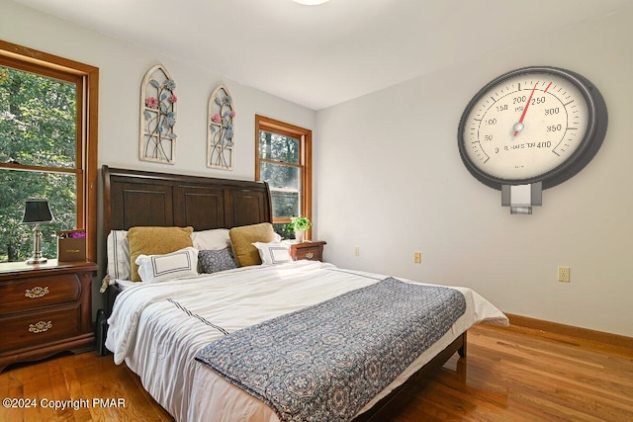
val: {"value": 230, "unit": "psi"}
